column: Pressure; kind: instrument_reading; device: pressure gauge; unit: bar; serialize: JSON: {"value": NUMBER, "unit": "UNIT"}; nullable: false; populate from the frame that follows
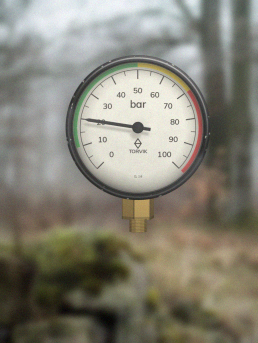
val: {"value": 20, "unit": "bar"}
